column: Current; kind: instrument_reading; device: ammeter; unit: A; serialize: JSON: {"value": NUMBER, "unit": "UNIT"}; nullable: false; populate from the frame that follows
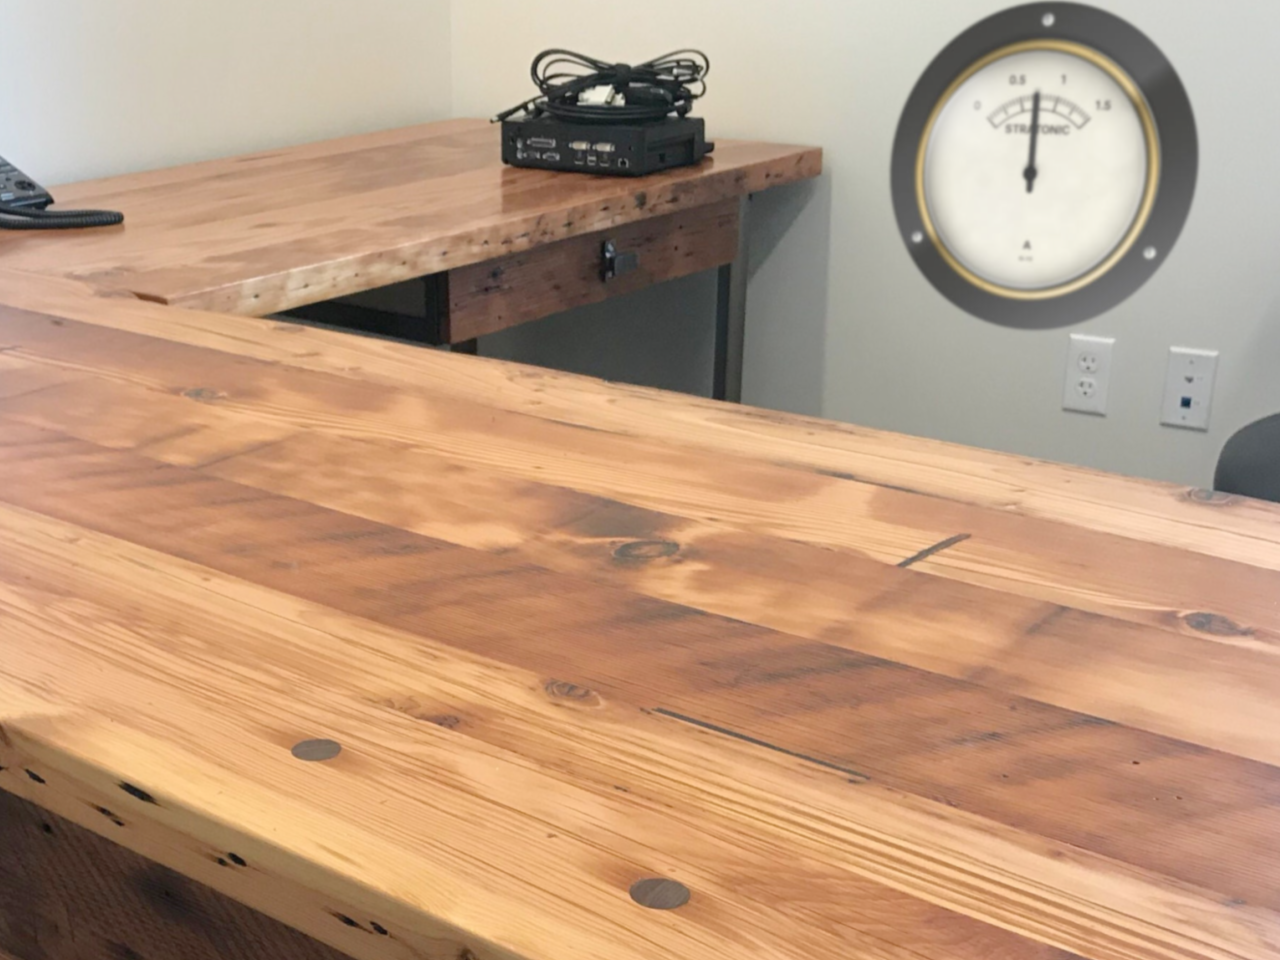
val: {"value": 0.75, "unit": "A"}
